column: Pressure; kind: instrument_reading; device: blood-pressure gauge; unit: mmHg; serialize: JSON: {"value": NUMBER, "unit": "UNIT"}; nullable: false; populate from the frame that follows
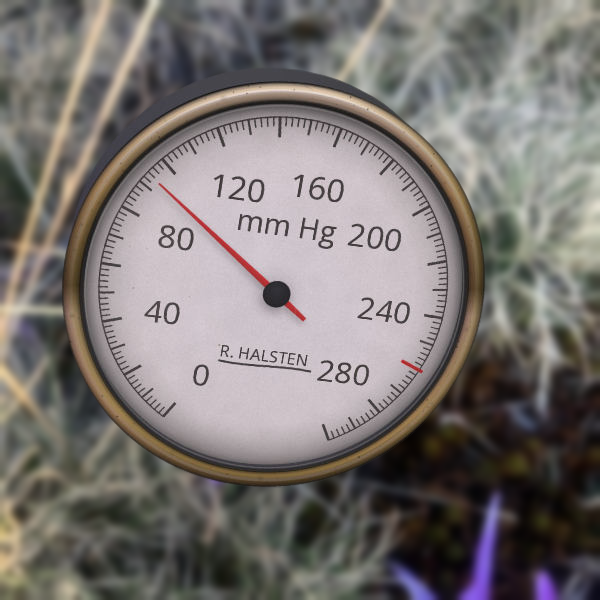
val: {"value": 94, "unit": "mmHg"}
